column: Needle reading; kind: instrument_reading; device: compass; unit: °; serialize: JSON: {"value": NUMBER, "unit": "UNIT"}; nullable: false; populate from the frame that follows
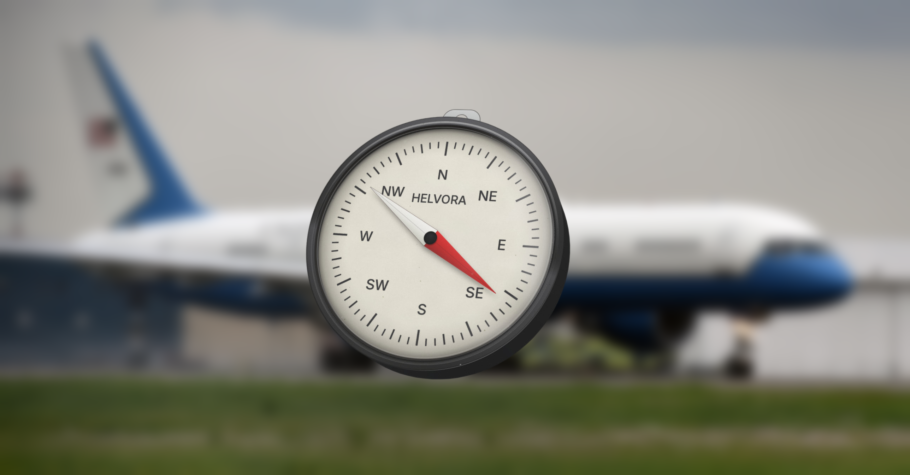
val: {"value": 125, "unit": "°"}
